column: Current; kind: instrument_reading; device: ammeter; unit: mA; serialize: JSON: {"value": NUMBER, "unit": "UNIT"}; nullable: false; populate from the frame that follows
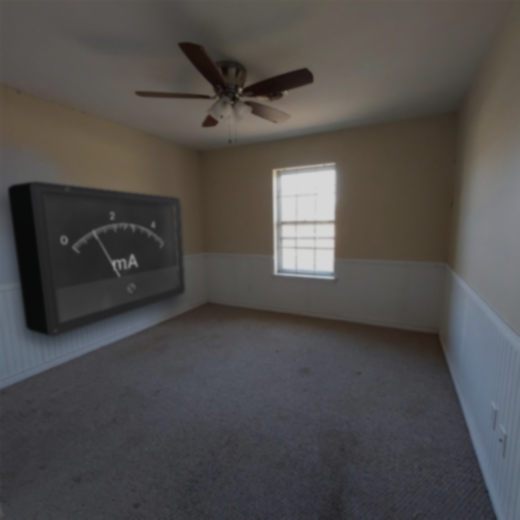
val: {"value": 1, "unit": "mA"}
